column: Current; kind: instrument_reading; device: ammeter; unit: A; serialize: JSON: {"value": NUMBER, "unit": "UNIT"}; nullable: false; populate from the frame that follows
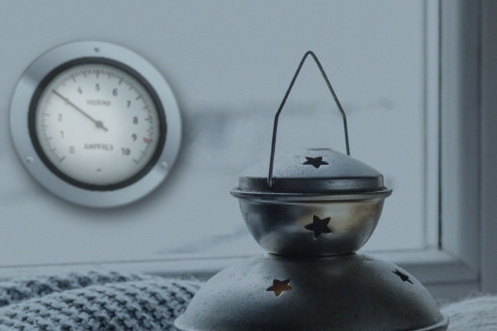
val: {"value": 3, "unit": "A"}
